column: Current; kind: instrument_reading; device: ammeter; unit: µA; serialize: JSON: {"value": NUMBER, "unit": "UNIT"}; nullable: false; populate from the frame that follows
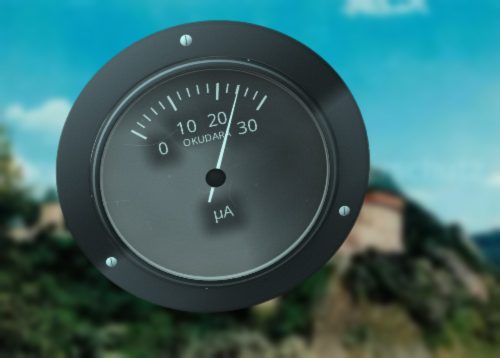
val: {"value": 24, "unit": "µA"}
